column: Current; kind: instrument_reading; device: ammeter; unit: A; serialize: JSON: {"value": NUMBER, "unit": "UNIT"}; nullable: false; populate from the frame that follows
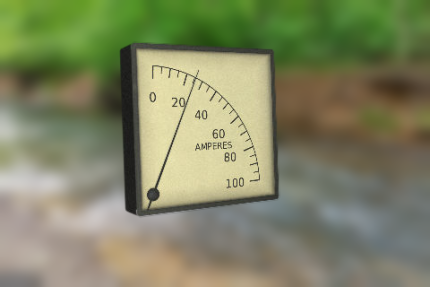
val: {"value": 25, "unit": "A"}
